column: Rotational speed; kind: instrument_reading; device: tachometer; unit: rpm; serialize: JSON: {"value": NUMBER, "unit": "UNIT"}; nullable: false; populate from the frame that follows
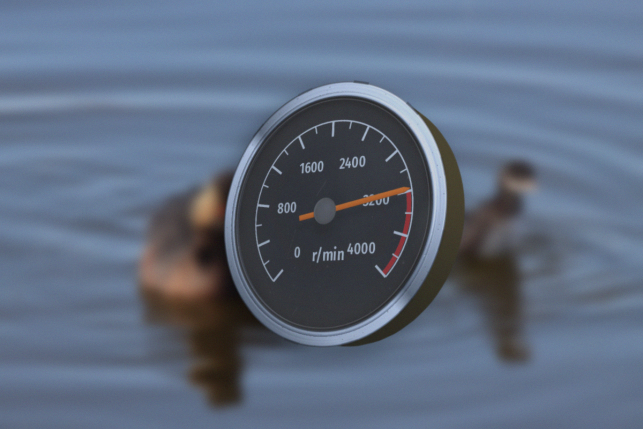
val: {"value": 3200, "unit": "rpm"}
